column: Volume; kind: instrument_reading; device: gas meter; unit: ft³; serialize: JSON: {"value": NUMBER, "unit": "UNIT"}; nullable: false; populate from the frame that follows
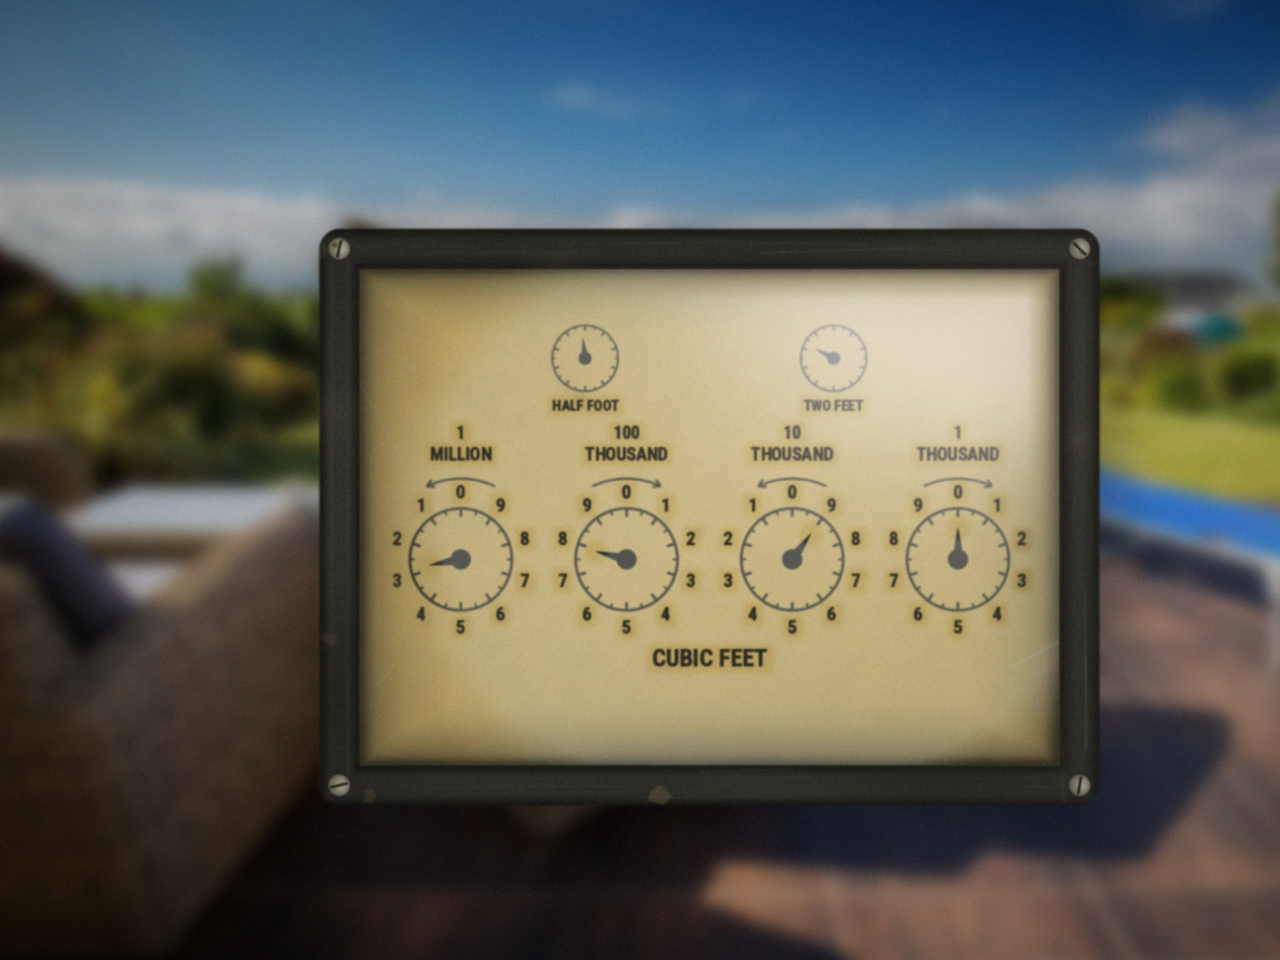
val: {"value": 279000, "unit": "ft³"}
